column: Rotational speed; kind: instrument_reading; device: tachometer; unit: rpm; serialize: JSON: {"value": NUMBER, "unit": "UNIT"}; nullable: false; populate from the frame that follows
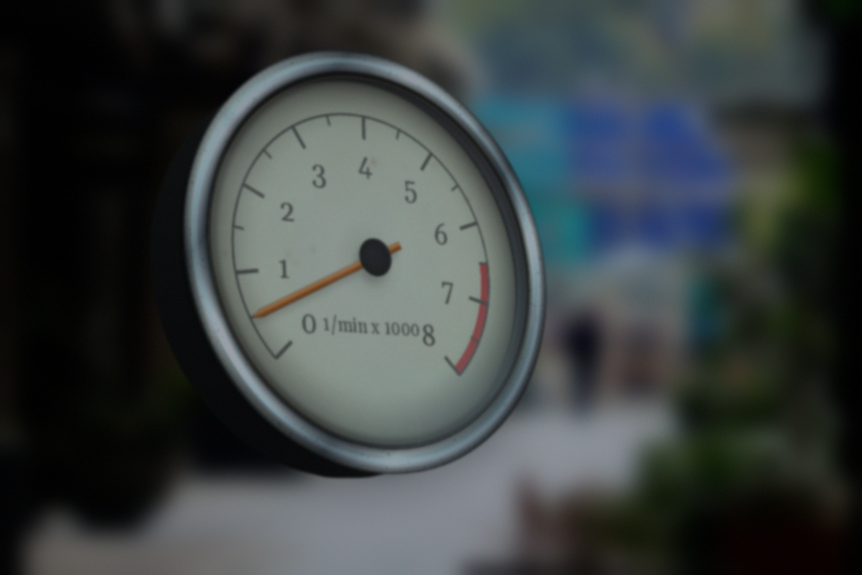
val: {"value": 500, "unit": "rpm"}
